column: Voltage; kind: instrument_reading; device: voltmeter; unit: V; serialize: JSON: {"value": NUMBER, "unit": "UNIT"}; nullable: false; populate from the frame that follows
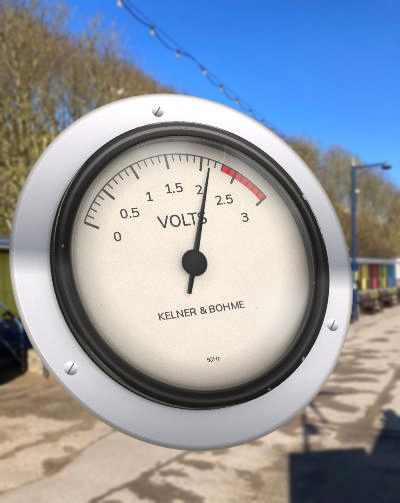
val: {"value": 2.1, "unit": "V"}
